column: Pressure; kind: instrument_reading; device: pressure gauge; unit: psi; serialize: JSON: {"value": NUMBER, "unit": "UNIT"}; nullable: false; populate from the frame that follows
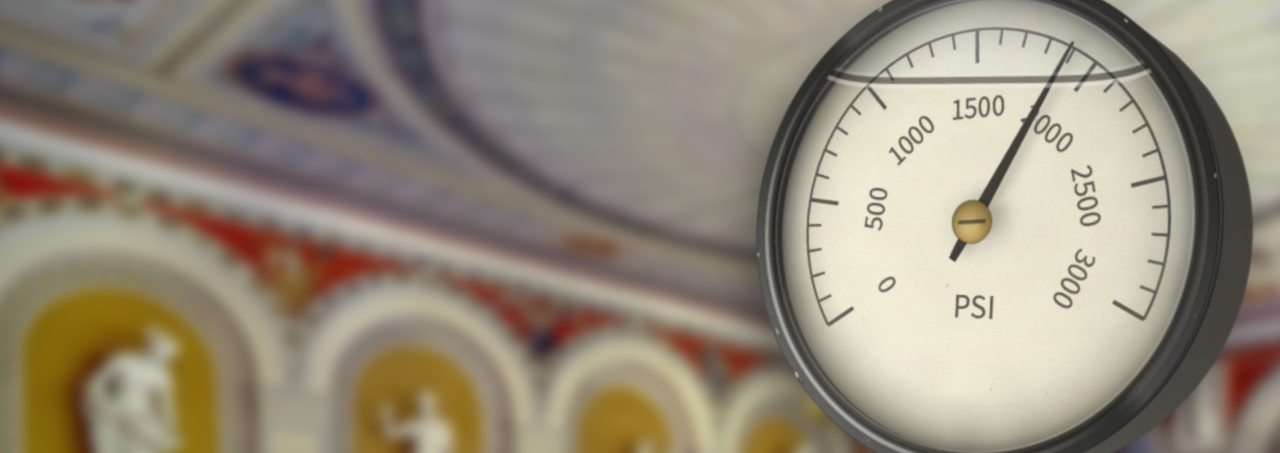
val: {"value": 1900, "unit": "psi"}
